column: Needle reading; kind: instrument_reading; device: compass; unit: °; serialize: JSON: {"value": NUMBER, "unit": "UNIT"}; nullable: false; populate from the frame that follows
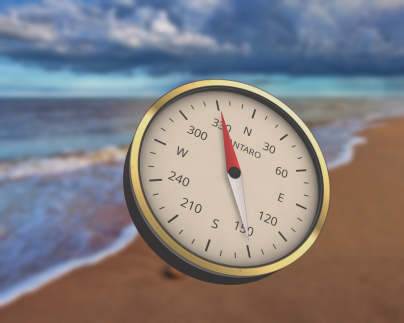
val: {"value": 330, "unit": "°"}
